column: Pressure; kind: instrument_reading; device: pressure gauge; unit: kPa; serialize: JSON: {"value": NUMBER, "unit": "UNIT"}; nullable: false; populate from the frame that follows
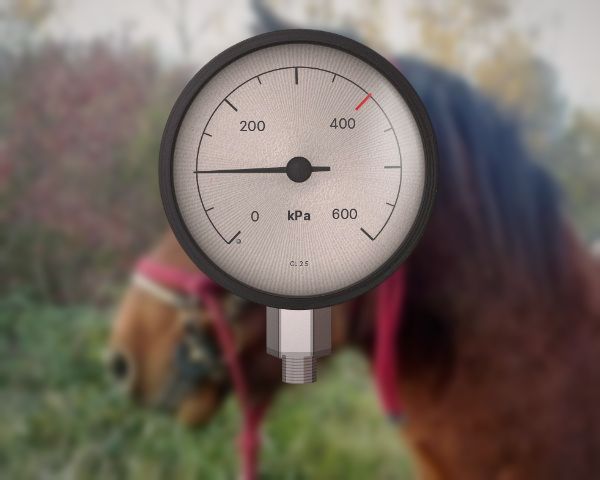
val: {"value": 100, "unit": "kPa"}
